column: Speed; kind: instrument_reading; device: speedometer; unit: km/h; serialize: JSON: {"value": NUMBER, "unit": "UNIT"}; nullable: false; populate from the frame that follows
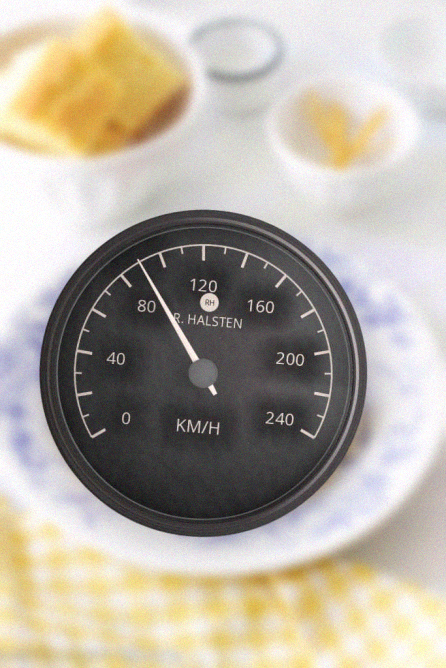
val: {"value": 90, "unit": "km/h"}
